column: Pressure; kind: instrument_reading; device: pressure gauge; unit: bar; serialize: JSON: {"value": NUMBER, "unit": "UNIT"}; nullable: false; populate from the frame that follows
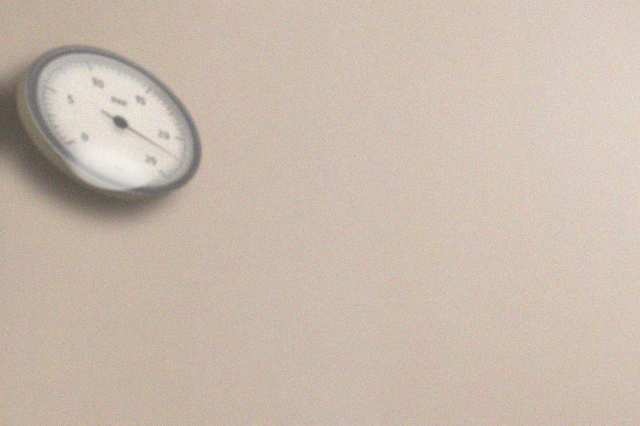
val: {"value": 22.5, "unit": "bar"}
